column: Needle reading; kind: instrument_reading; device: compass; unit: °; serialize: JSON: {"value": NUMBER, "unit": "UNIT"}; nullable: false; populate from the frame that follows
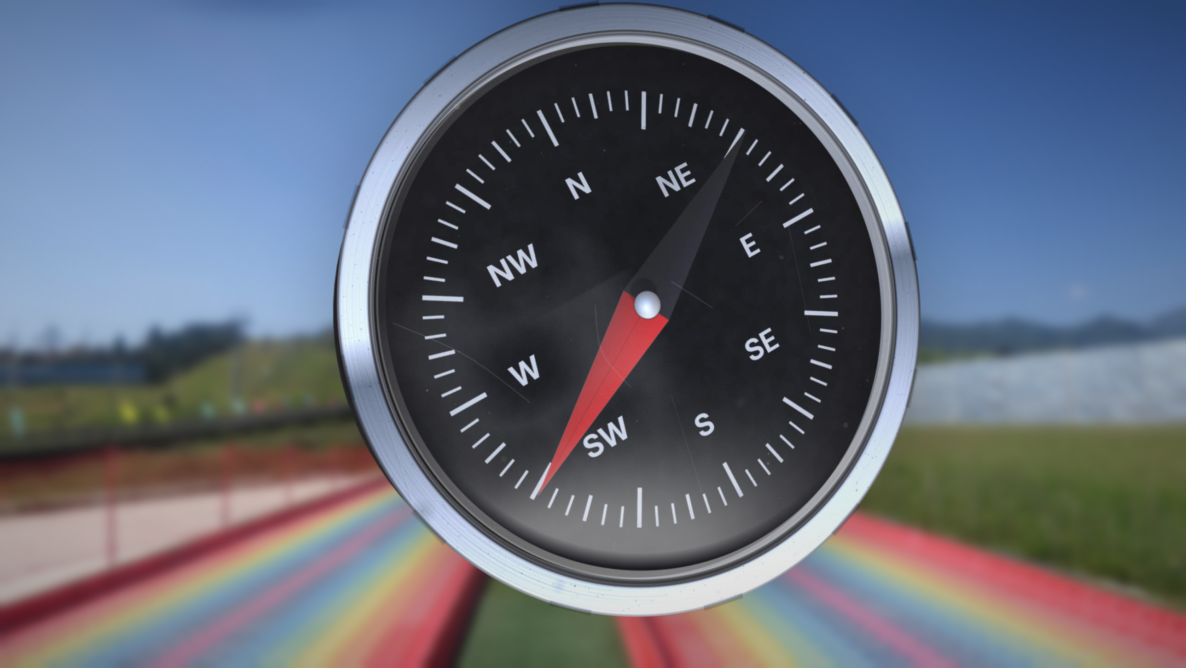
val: {"value": 240, "unit": "°"}
